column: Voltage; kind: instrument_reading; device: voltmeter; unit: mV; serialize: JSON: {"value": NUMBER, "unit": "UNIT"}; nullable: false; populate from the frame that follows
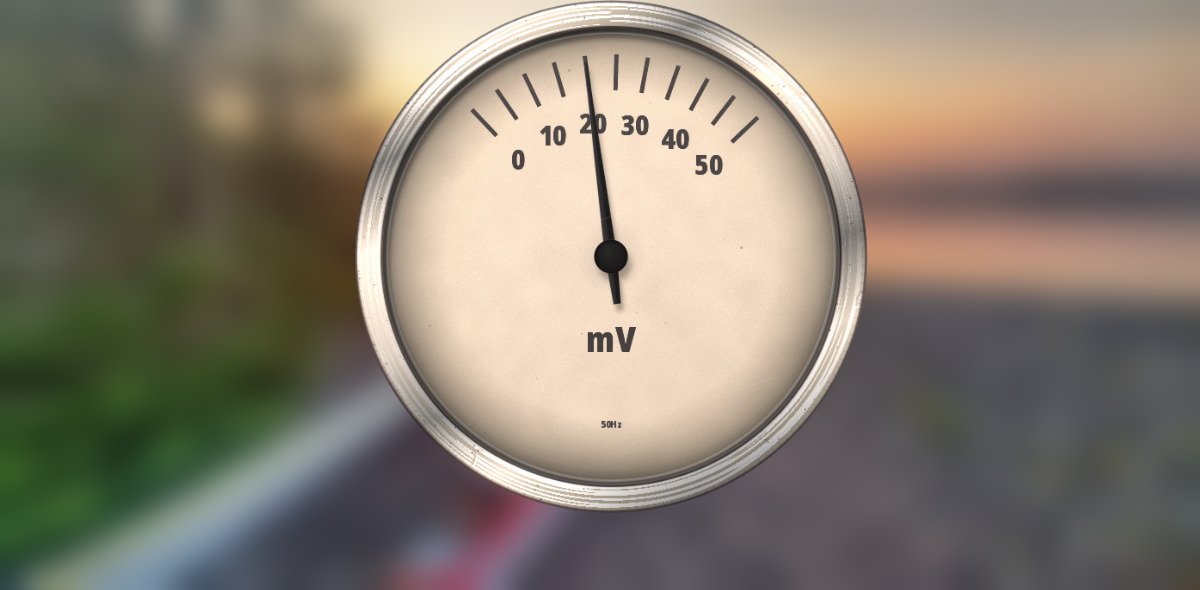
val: {"value": 20, "unit": "mV"}
